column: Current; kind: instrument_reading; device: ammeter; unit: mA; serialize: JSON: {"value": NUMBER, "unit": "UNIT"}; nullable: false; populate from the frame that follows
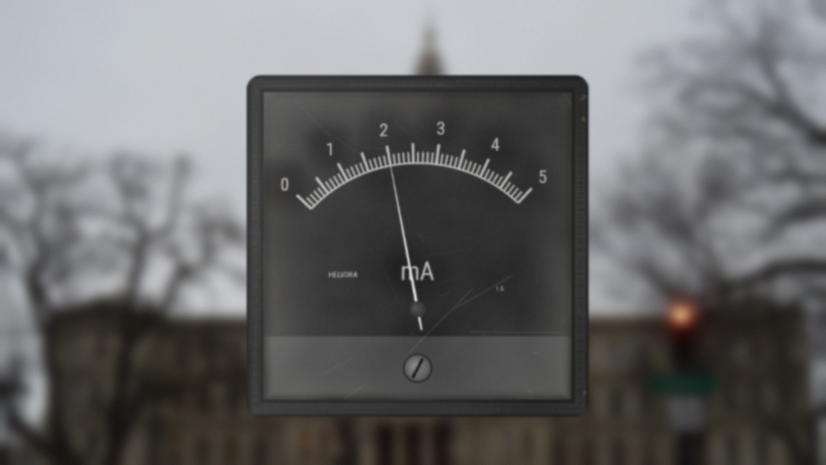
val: {"value": 2, "unit": "mA"}
